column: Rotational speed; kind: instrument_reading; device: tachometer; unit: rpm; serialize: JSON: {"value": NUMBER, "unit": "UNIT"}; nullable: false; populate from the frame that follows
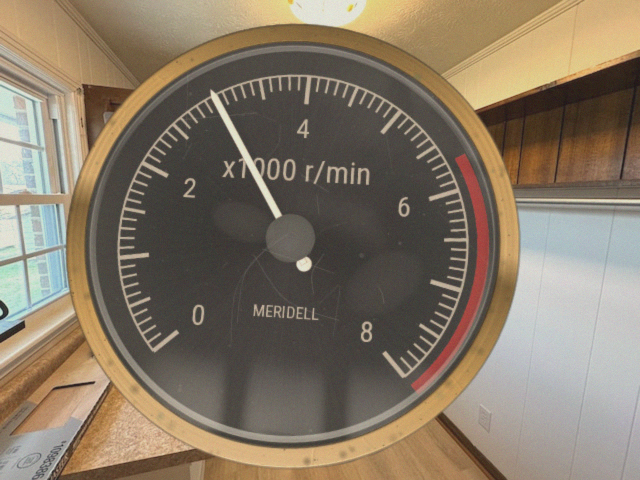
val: {"value": 3000, "unit": "rpm"}
